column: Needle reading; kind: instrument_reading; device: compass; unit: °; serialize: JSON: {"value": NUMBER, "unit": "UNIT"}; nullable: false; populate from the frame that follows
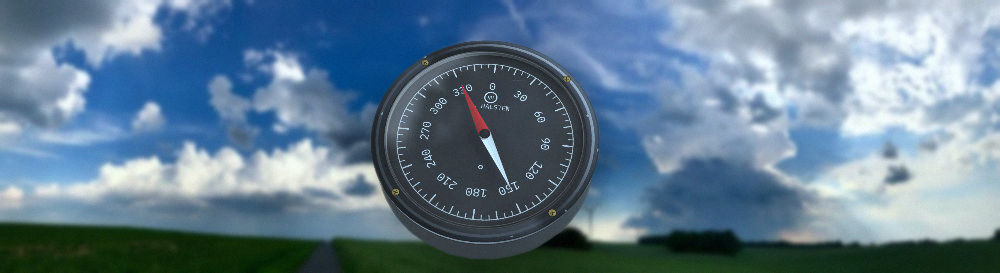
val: {"value": 330, "unit": "°"}
